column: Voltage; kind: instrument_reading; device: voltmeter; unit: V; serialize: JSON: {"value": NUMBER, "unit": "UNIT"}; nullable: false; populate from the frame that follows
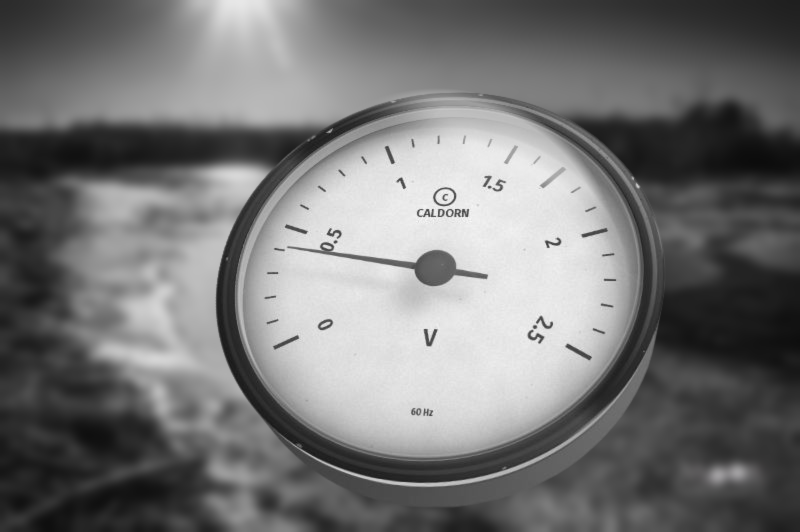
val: {"value": 0.4, "unit": "V"}
